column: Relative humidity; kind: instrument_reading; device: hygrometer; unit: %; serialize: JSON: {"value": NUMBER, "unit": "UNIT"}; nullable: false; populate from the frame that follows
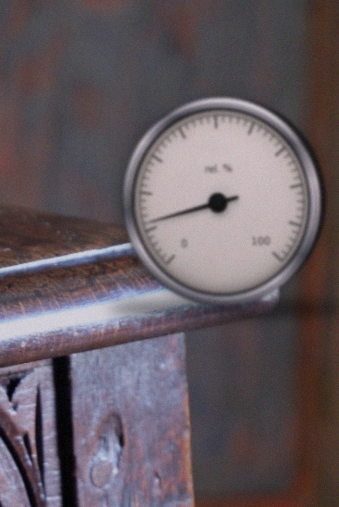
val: {"value": 12, "unit": "%"}
